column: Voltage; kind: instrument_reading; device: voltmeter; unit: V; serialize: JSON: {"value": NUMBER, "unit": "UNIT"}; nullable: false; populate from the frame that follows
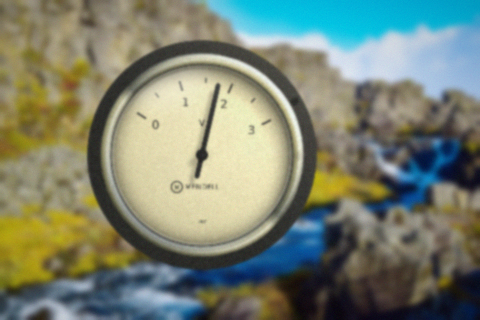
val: {"value": 1.75, "unit": "V"}
